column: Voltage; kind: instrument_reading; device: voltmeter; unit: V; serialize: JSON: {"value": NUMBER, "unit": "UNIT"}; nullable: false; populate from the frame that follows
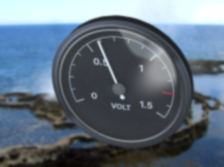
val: {"value": 0.6, "unit": "V"}
